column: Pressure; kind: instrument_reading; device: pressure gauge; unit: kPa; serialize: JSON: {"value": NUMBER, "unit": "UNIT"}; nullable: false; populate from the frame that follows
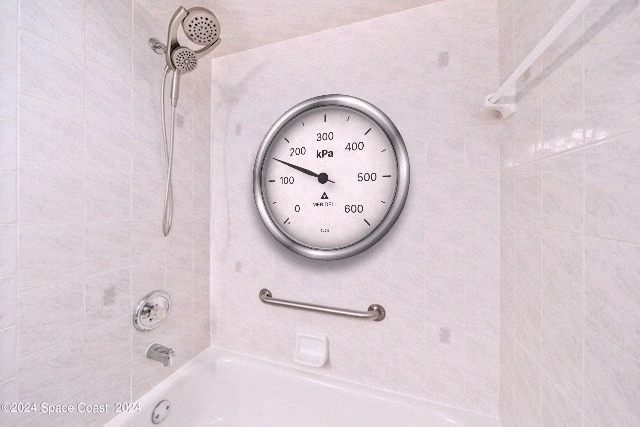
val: {"value": 150, "unit": "kPa"}
